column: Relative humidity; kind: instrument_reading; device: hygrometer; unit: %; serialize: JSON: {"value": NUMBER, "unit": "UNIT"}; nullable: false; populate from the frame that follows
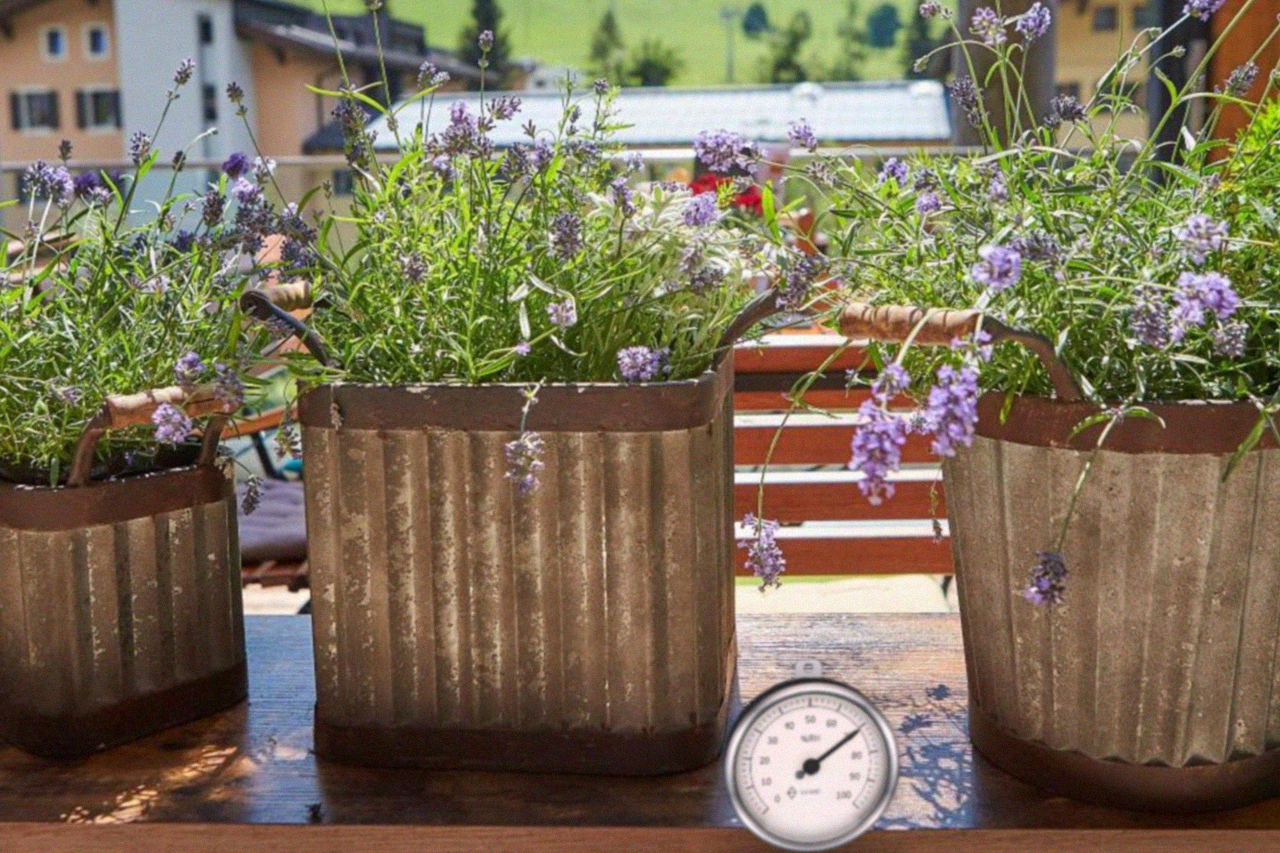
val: {"value": 70, "unit": "%"}
